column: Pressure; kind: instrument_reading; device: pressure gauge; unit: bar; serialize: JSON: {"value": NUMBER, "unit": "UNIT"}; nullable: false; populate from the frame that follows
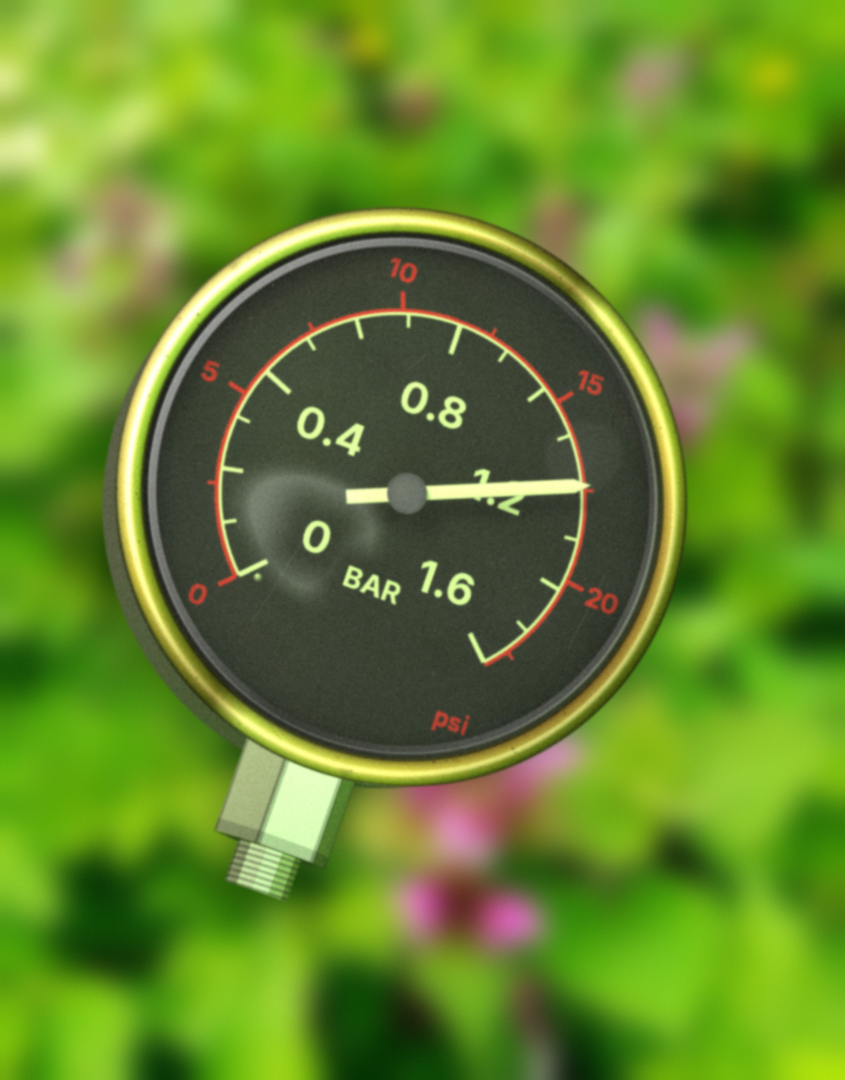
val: {"value": 1.2, "unit": "bar"}
